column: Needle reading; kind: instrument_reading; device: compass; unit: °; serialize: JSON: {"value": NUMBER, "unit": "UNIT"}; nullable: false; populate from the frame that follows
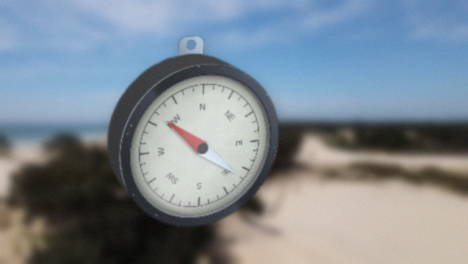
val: {"value": 310, "unit": "°"}
